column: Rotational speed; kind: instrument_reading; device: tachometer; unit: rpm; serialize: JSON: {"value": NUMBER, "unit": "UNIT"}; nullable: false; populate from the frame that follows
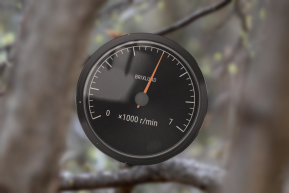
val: {"value": 4000, "unit": "rpm"}
